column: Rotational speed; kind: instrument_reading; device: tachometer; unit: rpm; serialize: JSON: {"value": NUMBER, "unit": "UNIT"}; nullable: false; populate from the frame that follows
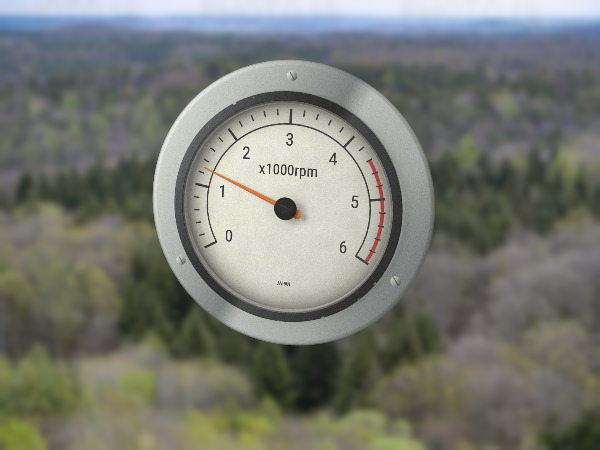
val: {"value": 1300, "unit": "rpm"}
